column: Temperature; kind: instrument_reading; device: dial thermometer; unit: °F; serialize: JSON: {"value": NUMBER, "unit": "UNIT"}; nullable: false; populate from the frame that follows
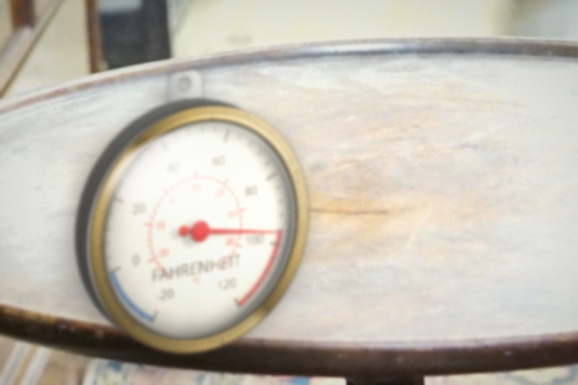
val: {"value": 96, "unit": "°F"}
